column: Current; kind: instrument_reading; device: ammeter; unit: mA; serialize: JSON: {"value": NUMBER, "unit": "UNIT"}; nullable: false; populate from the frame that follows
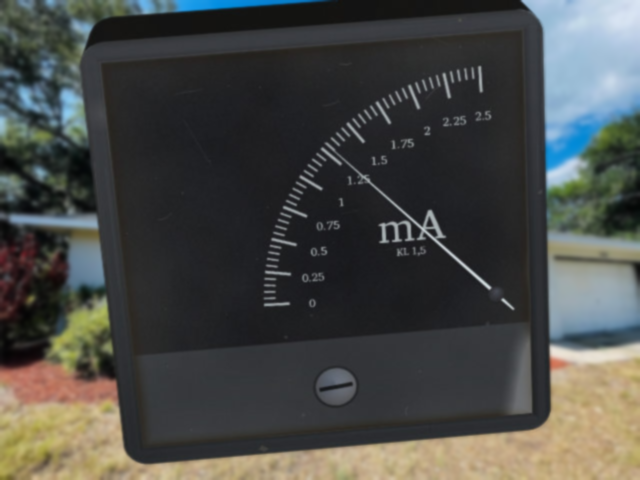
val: {"value": 1.3, "unit": "mA"}
